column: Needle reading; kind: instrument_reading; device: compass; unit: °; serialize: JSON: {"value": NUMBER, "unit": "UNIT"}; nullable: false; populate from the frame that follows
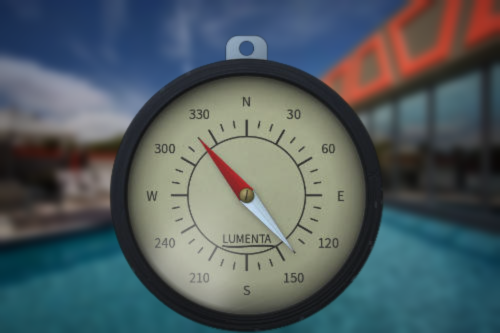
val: {"value": 320, "unit": "°"}
